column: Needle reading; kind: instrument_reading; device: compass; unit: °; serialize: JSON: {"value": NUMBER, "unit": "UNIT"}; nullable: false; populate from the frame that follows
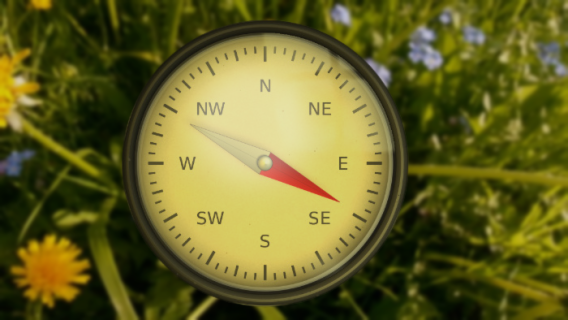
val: {"value": 117.5, "unit": "°"}
